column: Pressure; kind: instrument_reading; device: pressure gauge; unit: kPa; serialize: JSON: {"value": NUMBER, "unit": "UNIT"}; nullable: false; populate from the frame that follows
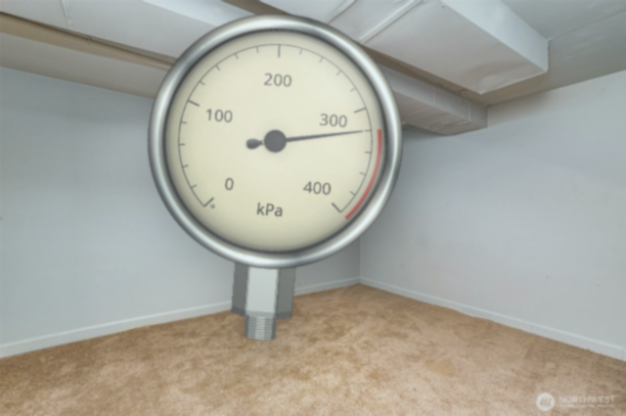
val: {"value": 320, "unit": "kPa"}
